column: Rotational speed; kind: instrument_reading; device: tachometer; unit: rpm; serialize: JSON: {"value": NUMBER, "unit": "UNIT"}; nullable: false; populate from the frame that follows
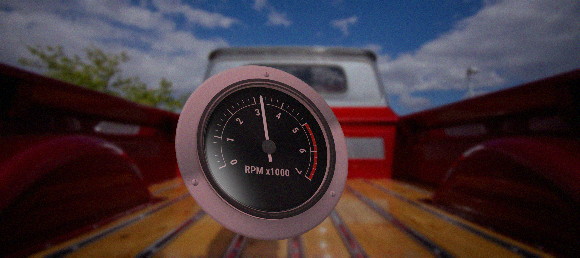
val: {"value": 3200, "unit": "rpm"}
